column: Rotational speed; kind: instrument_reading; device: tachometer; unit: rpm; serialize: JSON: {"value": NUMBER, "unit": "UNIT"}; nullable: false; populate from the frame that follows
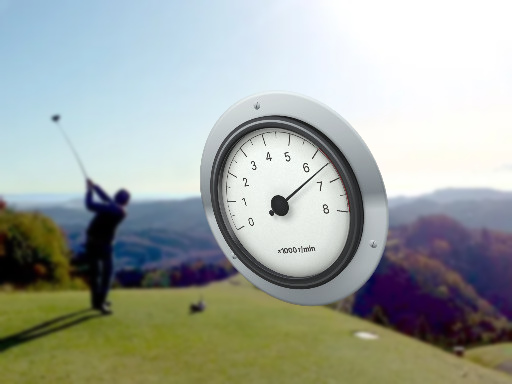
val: {"value": 6500, "unit": "rpm"}
